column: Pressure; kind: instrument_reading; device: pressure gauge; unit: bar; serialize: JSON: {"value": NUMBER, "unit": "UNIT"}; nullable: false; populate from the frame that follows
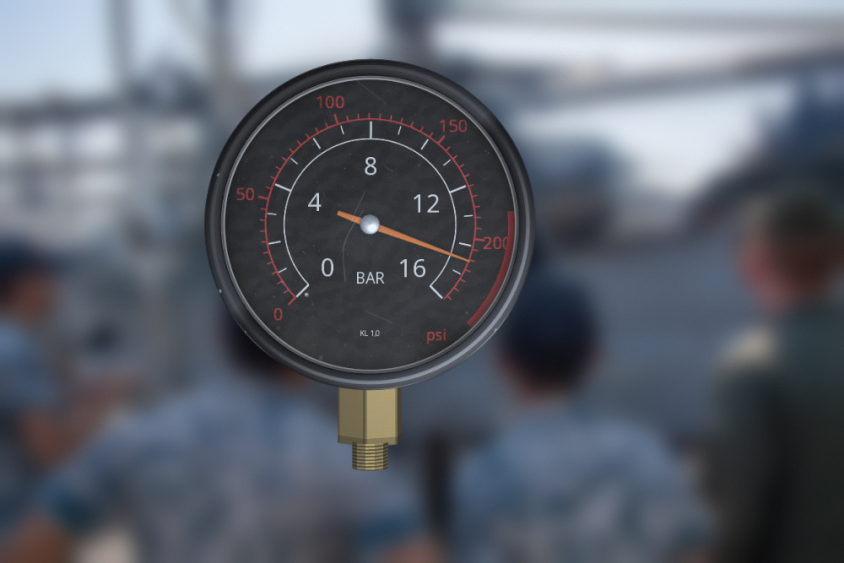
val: {"value": 14.5, "unit": "bar"}
